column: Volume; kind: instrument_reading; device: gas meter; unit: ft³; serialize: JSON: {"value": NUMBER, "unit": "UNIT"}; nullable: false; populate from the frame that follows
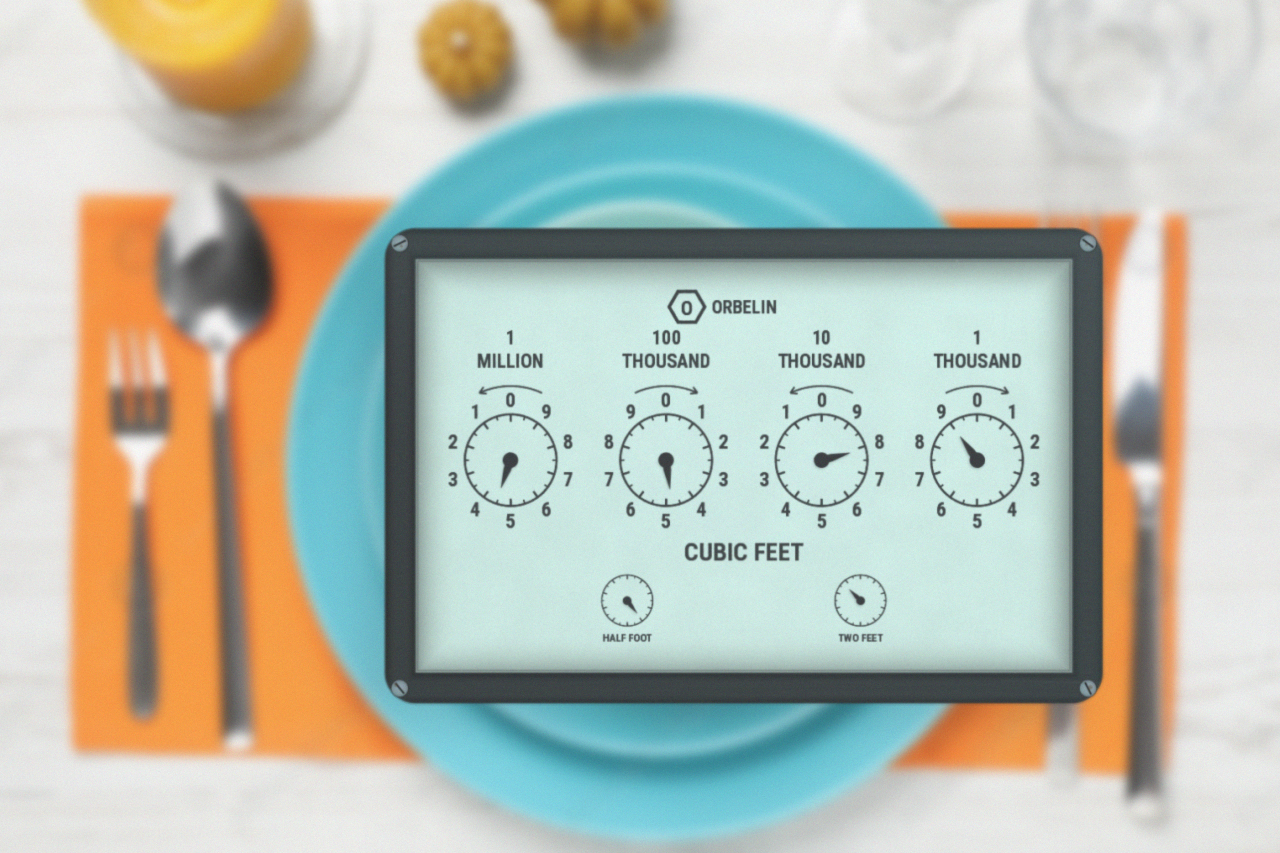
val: {"value": 447900, "unit": "ft³"}
